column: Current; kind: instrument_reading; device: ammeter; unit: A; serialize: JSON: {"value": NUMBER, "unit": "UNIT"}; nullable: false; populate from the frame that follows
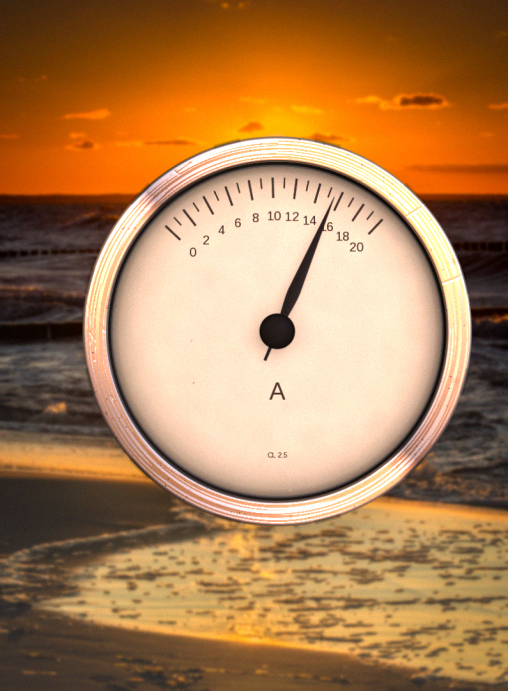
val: {"value": 15.5, "unit": "A"}
